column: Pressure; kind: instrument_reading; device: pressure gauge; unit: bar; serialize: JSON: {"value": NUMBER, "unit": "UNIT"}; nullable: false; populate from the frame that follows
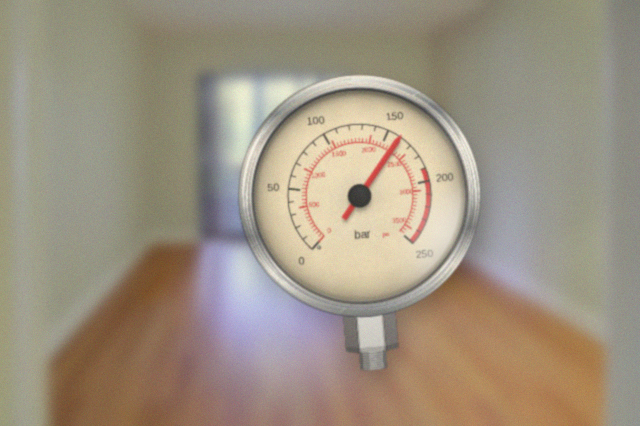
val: {"value": 160, "unit": "bar"}
